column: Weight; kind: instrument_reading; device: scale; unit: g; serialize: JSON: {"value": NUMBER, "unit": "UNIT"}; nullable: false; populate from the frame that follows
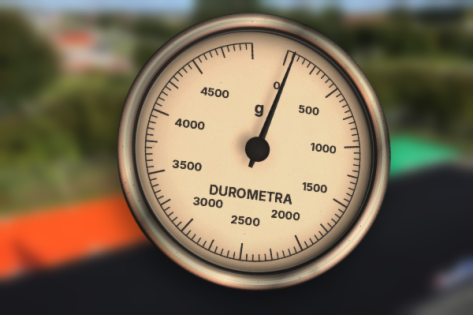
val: {"value": 50, "unit": "g"}
